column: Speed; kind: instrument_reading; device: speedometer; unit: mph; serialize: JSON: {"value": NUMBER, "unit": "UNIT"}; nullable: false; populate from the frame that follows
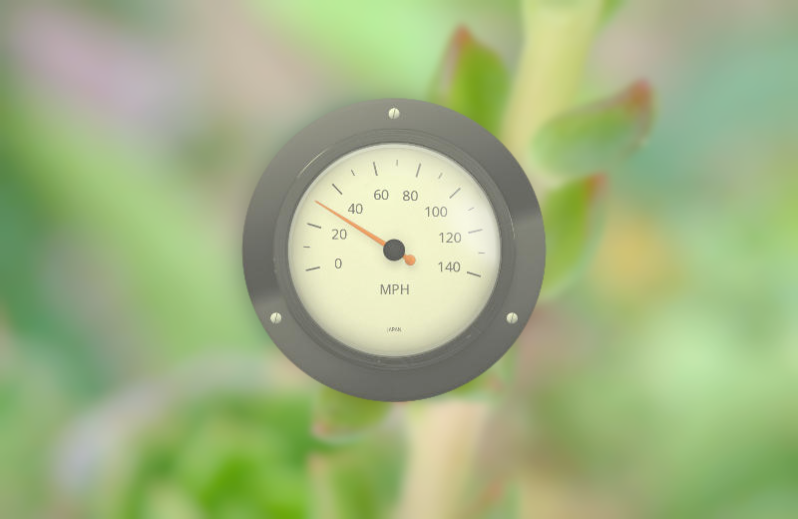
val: {"value": 30, "unit": "mph"}
